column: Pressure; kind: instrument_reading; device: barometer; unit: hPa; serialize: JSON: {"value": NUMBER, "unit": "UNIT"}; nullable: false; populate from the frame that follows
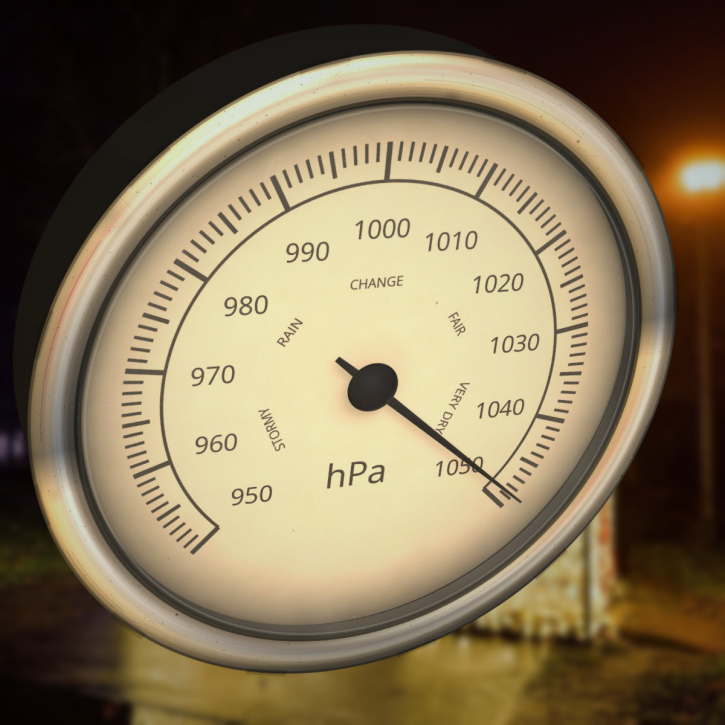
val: {"value": 1048.5, "unit": "hPa"}
